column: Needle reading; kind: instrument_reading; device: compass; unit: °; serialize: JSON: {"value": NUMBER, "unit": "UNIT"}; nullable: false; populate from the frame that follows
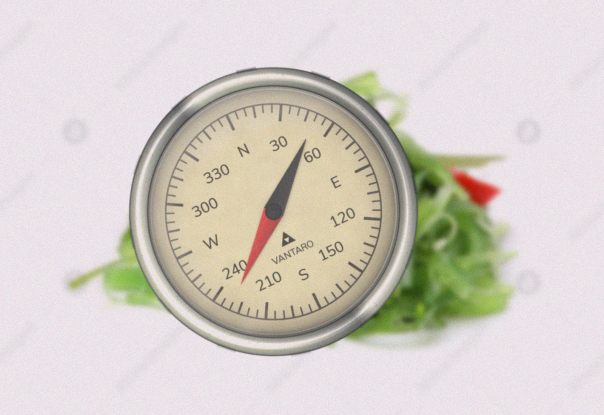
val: {"value": 230, "unit": "°"}
